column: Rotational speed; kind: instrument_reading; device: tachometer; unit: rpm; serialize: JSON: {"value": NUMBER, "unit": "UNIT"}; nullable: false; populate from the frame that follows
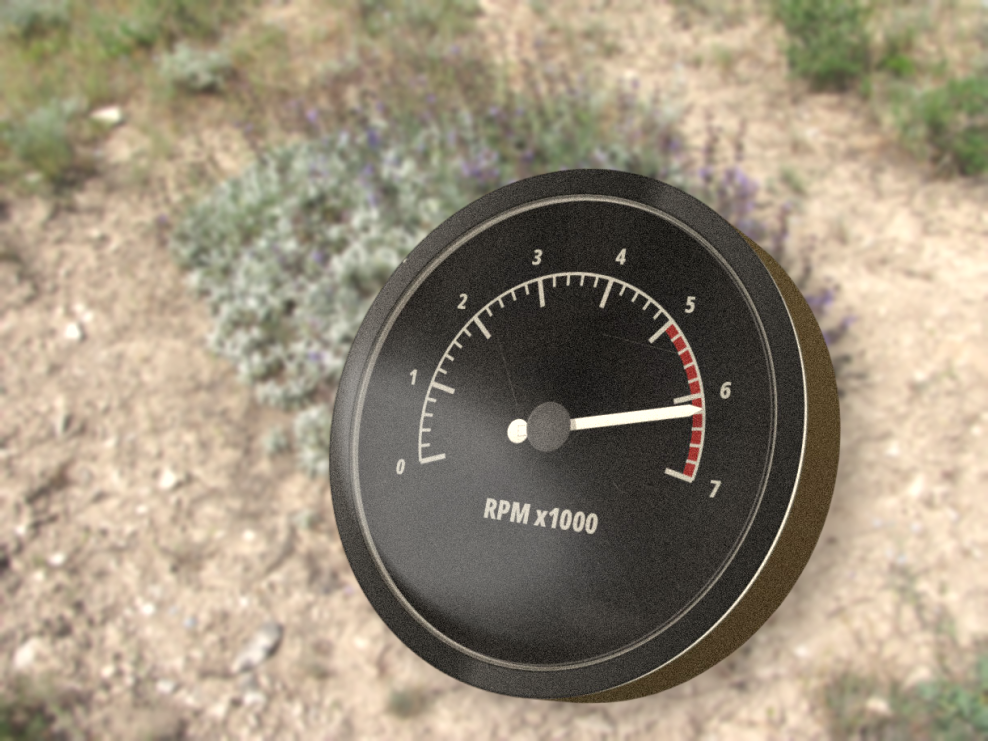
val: {"value": 6200, "unit": "rpm"}
